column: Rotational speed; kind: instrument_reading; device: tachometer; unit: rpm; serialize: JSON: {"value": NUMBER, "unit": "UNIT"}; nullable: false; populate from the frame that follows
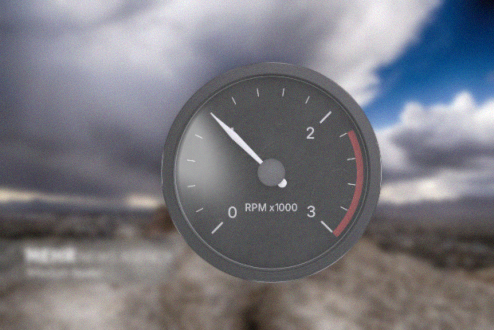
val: {"value": 1000, "unit": "rpm"}
